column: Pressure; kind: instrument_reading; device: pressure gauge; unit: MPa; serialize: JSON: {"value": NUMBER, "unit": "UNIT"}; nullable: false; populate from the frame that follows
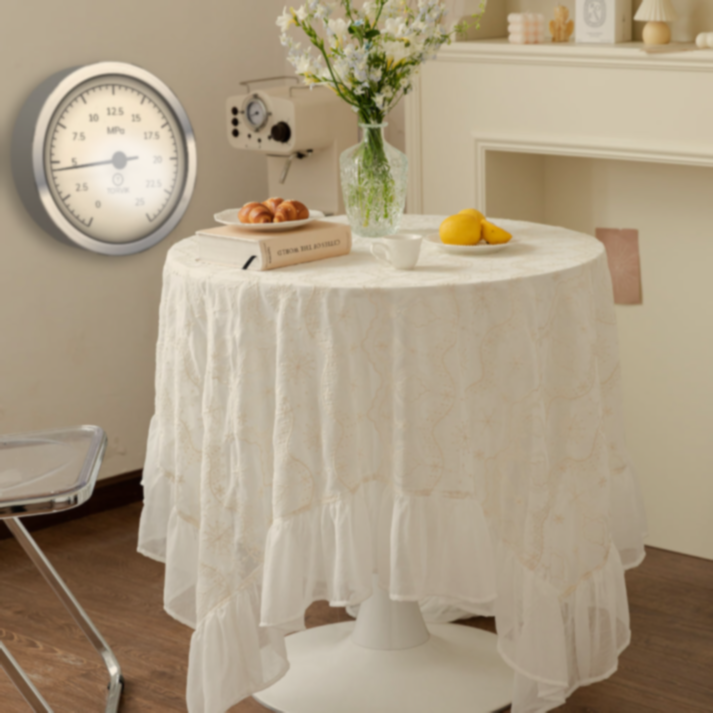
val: {"value": 4.5, "unit": "MPa"}
